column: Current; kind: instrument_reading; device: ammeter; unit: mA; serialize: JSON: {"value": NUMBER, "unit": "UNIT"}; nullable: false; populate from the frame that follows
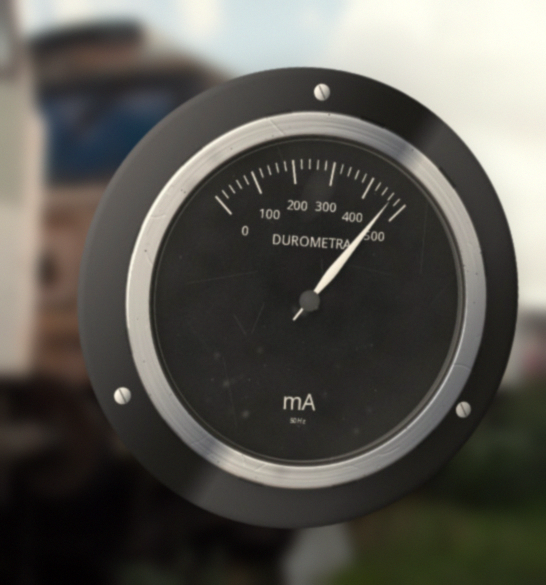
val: {"value": 460, "unit": "mA"}
